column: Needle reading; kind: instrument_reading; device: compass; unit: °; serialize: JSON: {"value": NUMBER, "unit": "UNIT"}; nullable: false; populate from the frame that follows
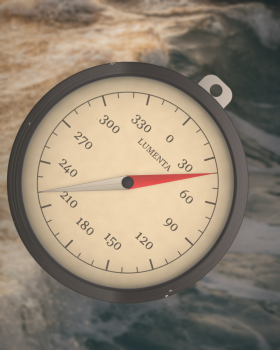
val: {"value": 40, "unit": "°"}
